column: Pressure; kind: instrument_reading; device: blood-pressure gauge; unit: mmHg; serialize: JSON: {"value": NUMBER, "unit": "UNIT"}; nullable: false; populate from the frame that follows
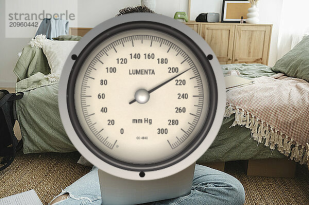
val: {"value": 210, "unit": "mmHg"}
